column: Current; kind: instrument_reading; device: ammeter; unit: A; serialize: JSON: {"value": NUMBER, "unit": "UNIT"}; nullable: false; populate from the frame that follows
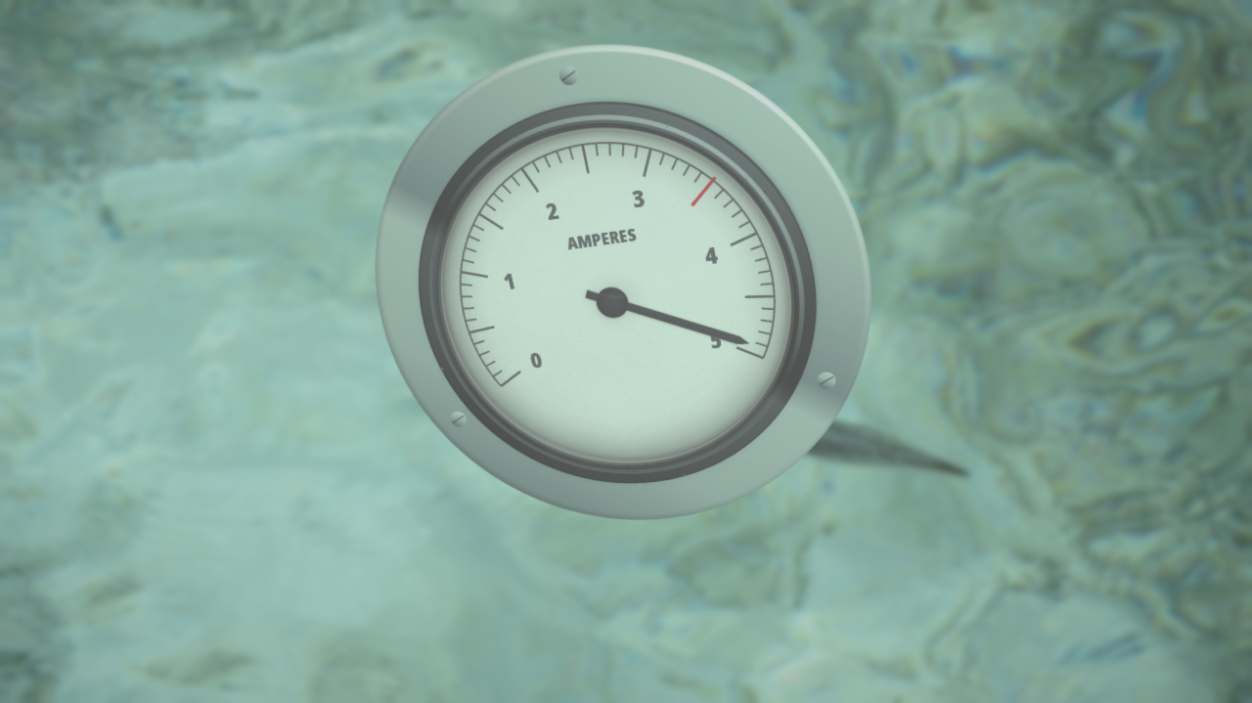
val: {"value": 4.9, "unit": "A"}
